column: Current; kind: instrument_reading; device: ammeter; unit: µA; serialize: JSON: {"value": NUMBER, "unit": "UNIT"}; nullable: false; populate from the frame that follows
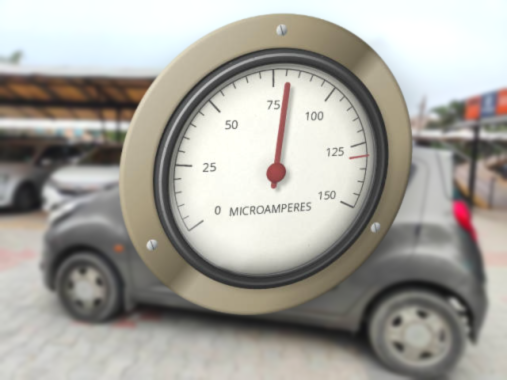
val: {"value": 80, "unit": "µA"}
